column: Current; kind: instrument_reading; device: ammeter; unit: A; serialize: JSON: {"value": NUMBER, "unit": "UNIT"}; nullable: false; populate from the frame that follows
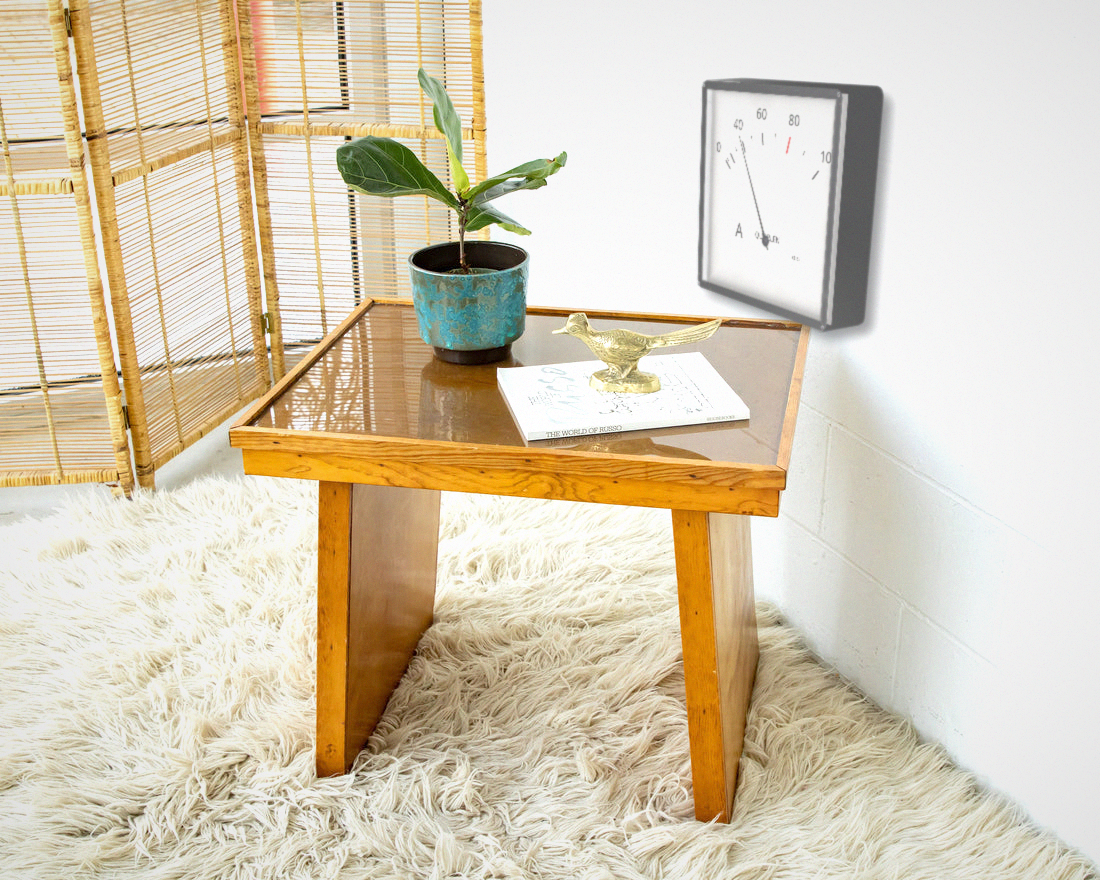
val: {"value": 40, "unit": "A"}
